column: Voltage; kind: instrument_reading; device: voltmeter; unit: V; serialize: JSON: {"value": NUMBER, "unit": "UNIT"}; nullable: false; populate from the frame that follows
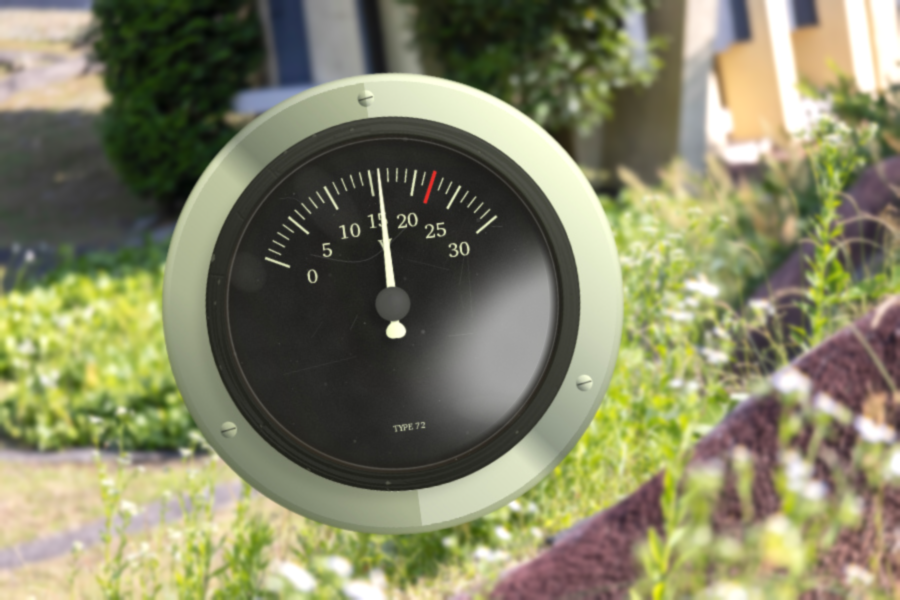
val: {"value": 16, "unit": "V"}
